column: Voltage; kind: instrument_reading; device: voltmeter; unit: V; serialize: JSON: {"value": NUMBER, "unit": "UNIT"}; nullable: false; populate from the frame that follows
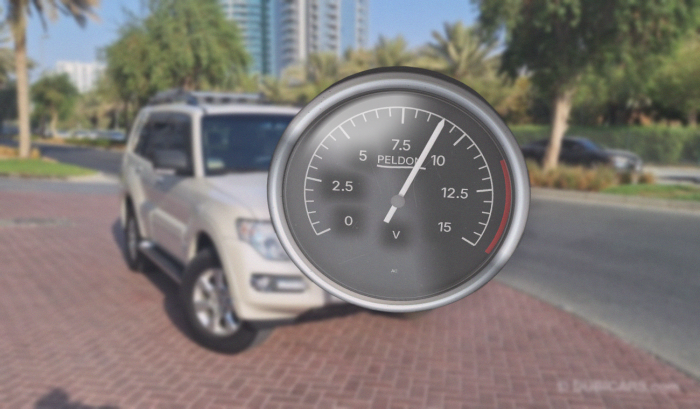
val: {"value": 9, "unit": "V"}
